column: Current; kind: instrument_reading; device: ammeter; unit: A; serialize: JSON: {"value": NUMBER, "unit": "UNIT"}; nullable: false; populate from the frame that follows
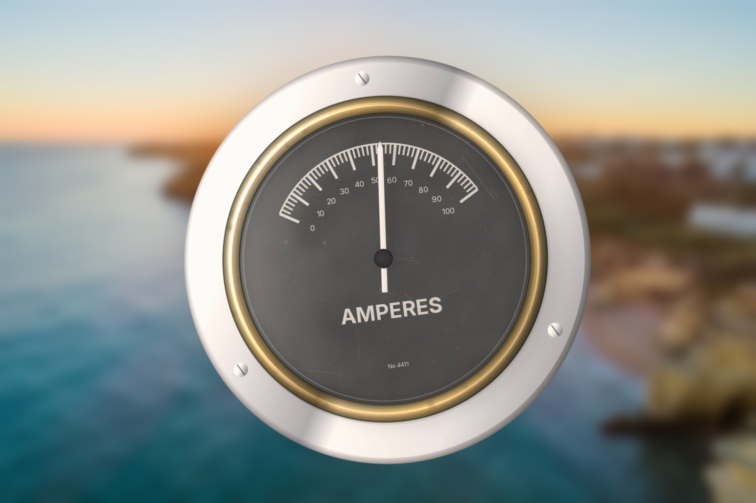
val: {"value": 54, "unit": "A"}
